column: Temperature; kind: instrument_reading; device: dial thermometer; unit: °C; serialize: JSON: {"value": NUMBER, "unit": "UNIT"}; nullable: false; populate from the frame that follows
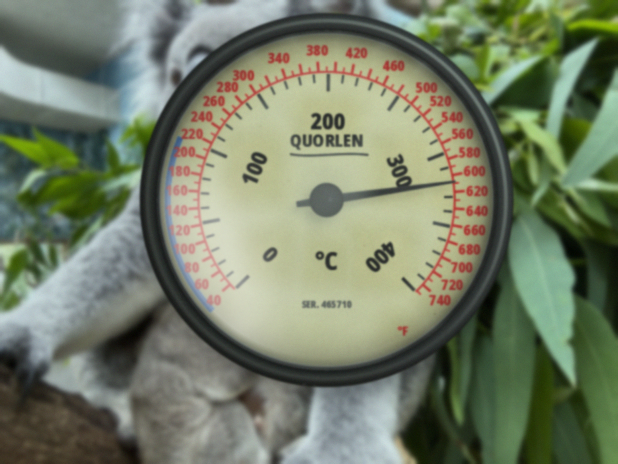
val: {"value": 320, "unit": "°C"}
